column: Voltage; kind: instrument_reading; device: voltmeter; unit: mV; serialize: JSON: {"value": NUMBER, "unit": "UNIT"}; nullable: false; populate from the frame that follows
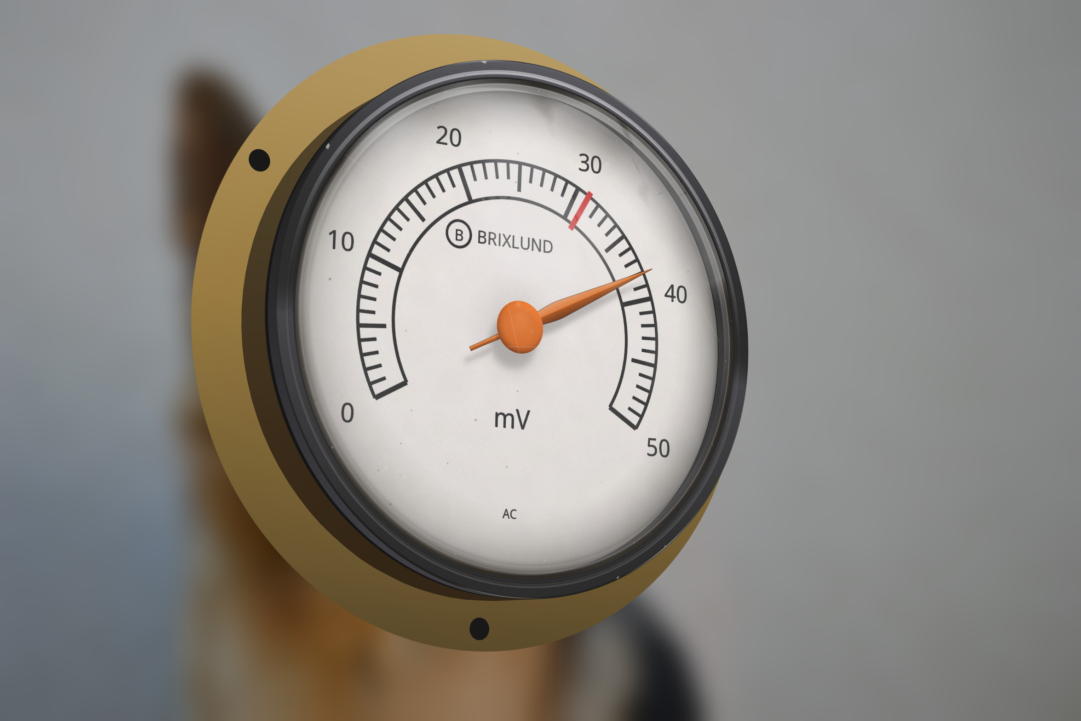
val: {"value": 38, "unit": "mV"}
